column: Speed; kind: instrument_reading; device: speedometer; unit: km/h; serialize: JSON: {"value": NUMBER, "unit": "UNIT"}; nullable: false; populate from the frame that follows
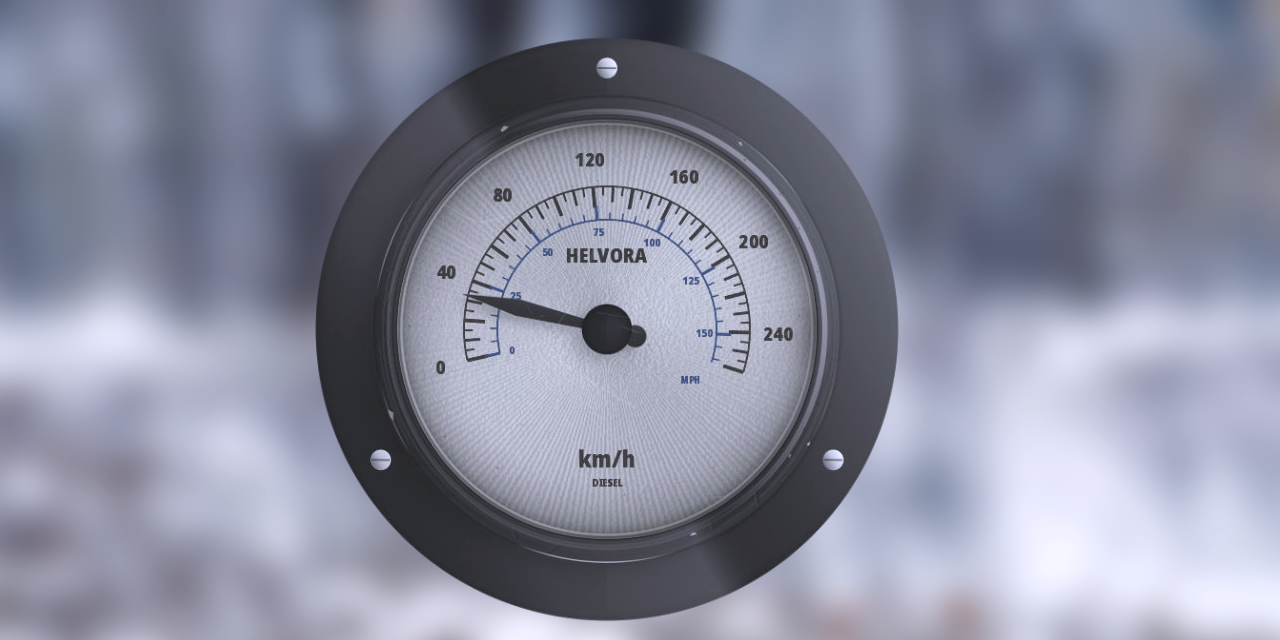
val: {"value": 32.5, "unit": "km/h"}
